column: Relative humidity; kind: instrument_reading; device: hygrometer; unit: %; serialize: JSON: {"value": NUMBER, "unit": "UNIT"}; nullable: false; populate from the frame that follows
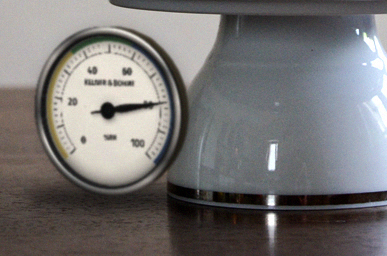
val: {"value": 80, "unit": "%"}
